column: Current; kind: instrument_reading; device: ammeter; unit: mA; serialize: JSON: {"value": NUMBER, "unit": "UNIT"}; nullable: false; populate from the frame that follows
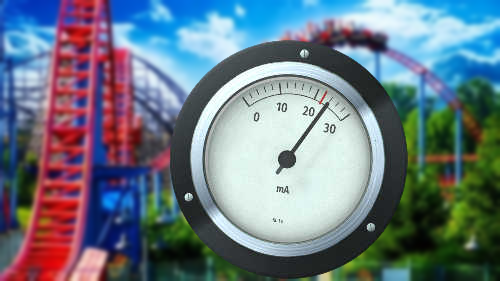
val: {"value": 24, "unit": "mA"}
